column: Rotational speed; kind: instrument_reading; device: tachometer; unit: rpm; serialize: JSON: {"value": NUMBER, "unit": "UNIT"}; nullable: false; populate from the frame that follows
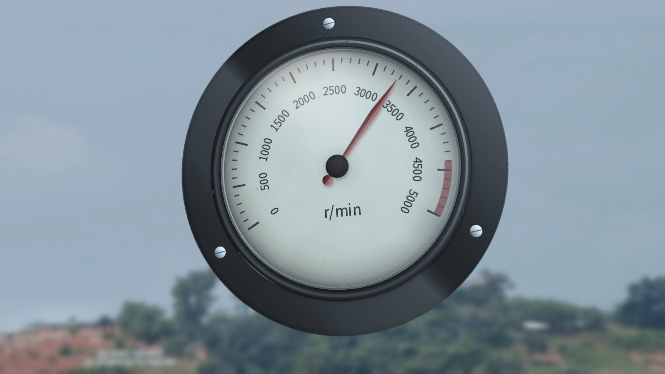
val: {"value": 3300, "unit": "rpm"}
